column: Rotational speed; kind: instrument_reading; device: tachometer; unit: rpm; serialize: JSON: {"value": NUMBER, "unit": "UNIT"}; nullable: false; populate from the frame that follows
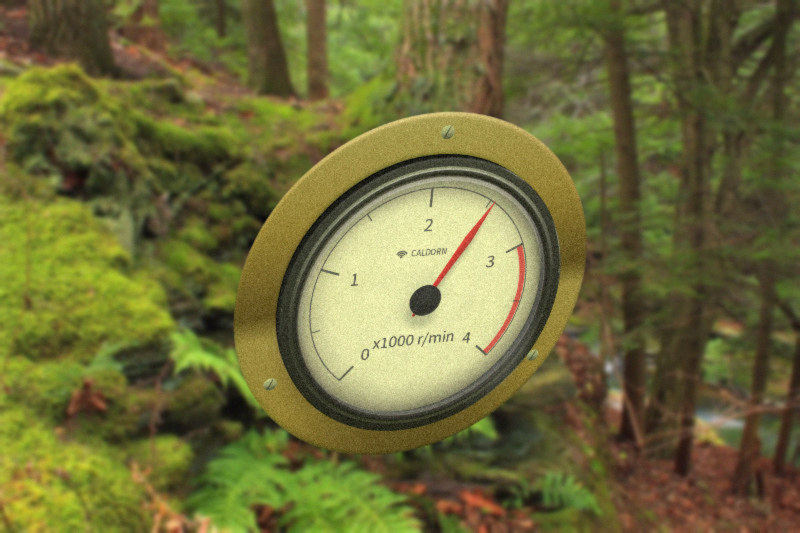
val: {"value": 2500, "unit": "rpm"}
